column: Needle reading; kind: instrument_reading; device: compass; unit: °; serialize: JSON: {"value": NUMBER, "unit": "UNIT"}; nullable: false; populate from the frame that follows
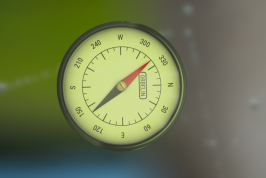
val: {"value": 320, "unit": "°"}
